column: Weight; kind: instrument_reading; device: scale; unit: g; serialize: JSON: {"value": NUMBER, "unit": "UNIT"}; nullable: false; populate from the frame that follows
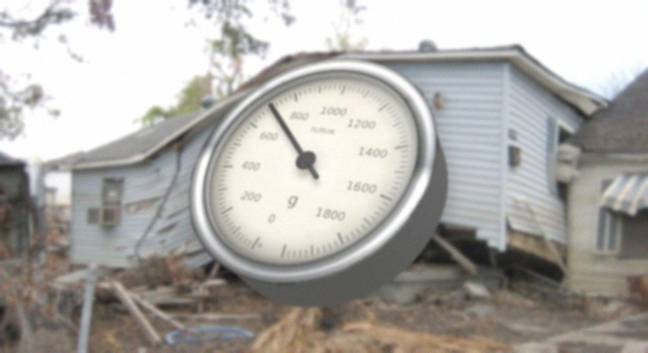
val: {"value": 700, "unit": "g"}
